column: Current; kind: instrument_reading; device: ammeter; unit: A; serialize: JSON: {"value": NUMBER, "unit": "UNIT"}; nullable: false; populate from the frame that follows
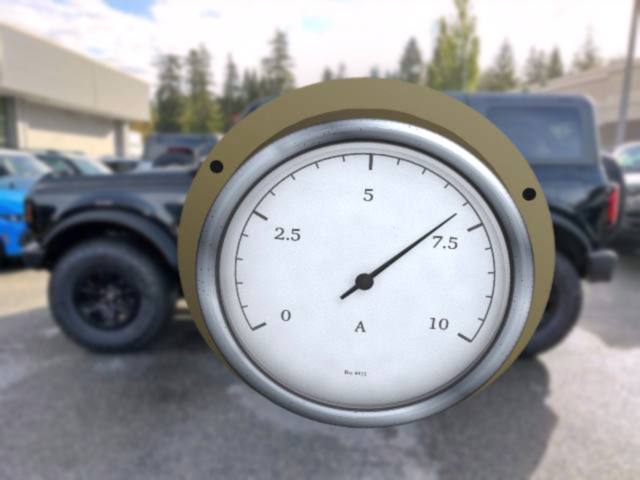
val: {"value": 7, "unit": "A"}
